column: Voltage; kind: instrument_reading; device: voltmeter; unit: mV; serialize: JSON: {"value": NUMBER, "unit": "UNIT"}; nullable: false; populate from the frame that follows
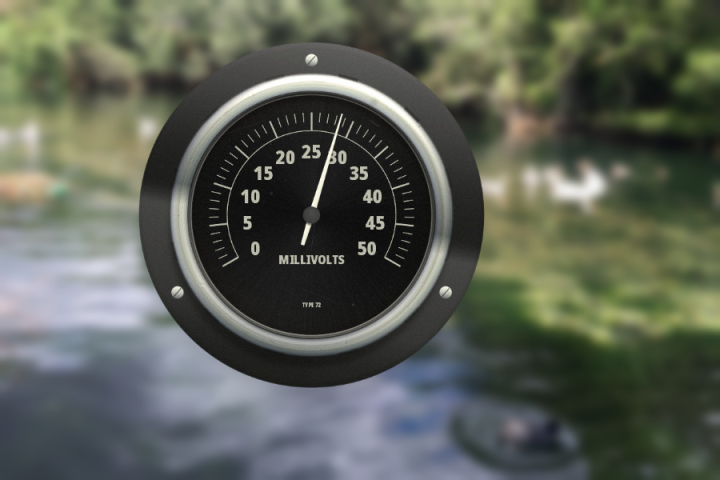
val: {"value": 28.5, "unit": "mV"}
